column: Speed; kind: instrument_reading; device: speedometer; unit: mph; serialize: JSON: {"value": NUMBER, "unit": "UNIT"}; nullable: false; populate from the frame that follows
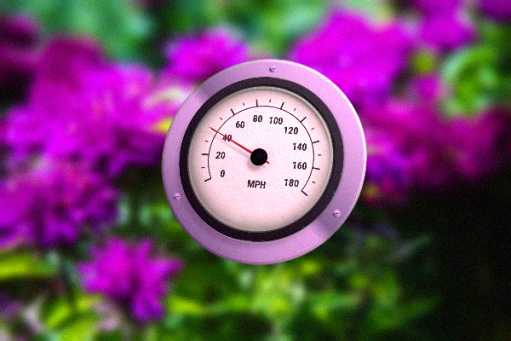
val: {"value": 40, "unit": "mph"}
